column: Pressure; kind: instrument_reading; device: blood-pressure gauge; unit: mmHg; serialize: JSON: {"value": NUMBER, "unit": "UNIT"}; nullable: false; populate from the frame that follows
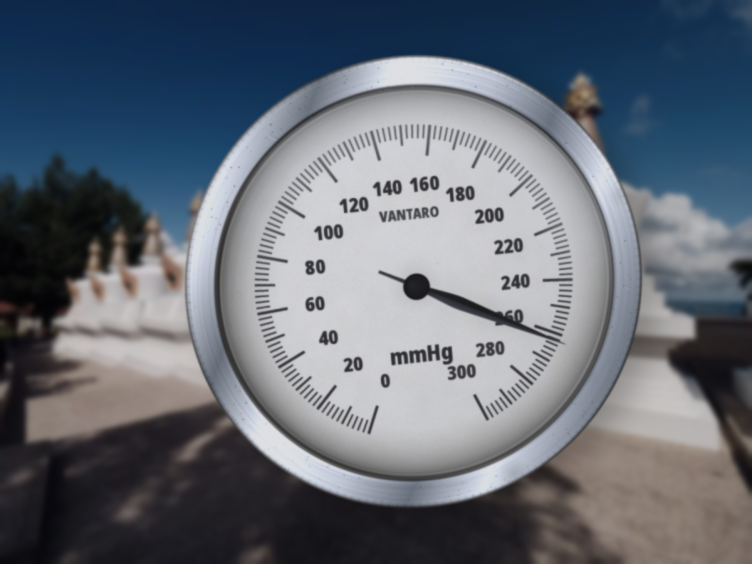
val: {"value": 262, "unit": "mmHg"}
